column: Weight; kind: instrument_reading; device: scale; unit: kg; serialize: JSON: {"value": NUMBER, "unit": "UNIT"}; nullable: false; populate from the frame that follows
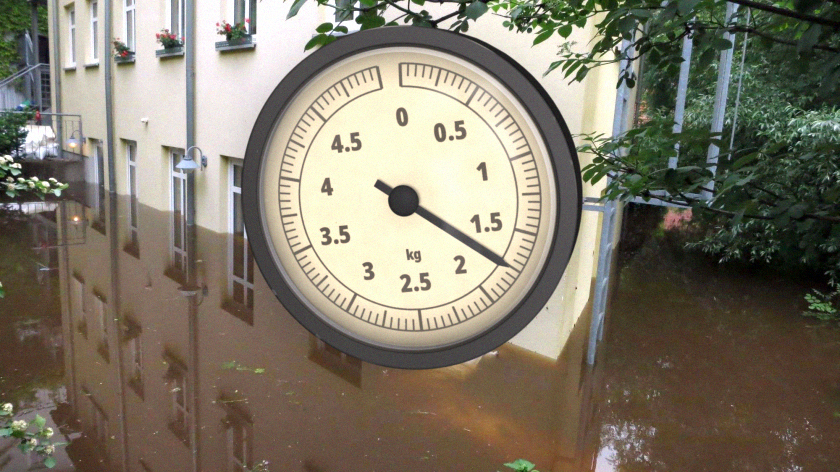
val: {"value": 1.75, "unit": "kg"}
